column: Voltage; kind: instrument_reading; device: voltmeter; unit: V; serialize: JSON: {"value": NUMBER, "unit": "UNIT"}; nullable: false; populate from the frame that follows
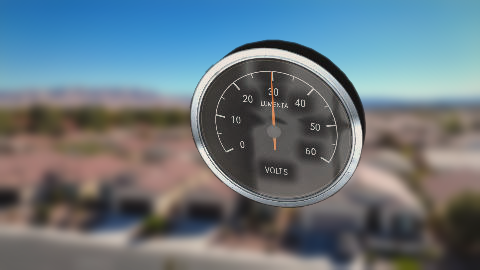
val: {"value": 30, "unit": "V"}
